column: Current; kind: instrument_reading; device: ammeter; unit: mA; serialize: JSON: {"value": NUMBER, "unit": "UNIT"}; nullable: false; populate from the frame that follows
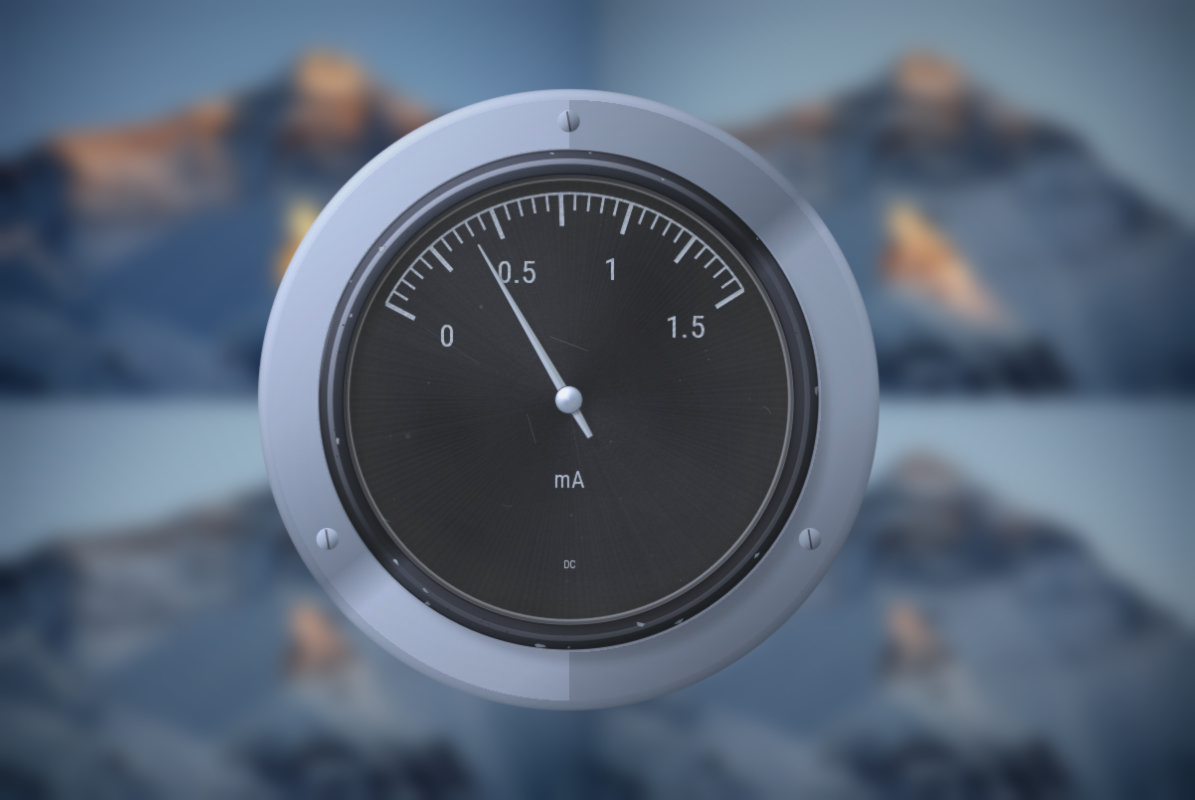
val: {"value": 0.4, "unit": "mA"}
